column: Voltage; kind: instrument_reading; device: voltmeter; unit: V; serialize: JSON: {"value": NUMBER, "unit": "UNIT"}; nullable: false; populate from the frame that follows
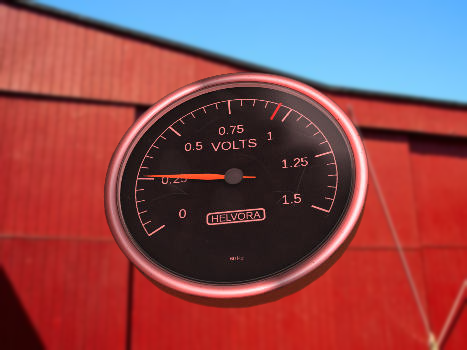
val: {"value": 0.25, "unit": "V"}
